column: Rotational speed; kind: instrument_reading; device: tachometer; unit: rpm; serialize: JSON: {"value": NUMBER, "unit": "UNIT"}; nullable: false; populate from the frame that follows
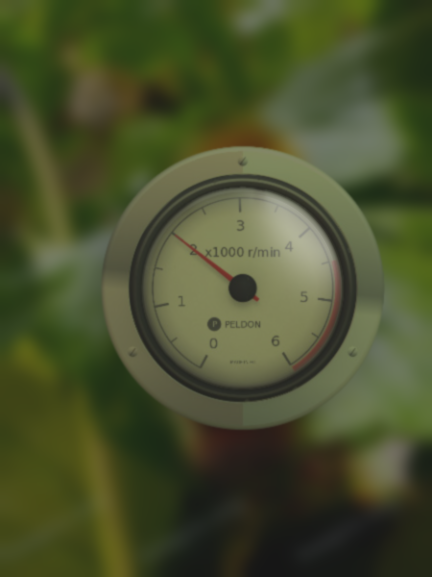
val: {"value": 2000, "unit": "rpm"}
